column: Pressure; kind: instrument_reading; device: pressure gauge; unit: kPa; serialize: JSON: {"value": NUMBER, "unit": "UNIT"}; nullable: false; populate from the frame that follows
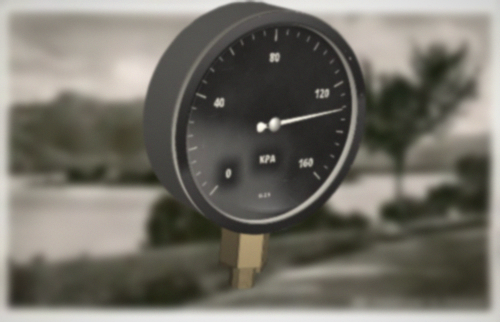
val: {"value": 130, "unit": "kPa"}
